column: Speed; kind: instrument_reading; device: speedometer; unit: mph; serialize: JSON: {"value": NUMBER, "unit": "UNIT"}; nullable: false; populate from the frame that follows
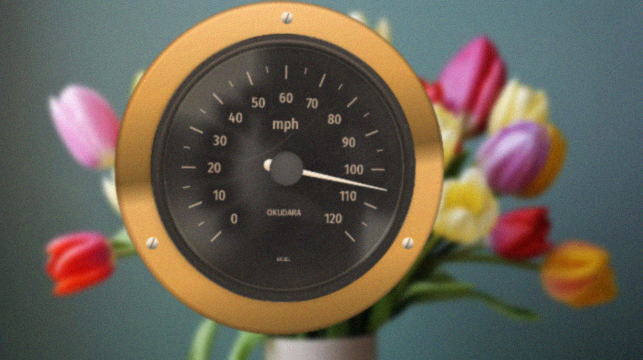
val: {"value": 105, "unit": "mph"}
